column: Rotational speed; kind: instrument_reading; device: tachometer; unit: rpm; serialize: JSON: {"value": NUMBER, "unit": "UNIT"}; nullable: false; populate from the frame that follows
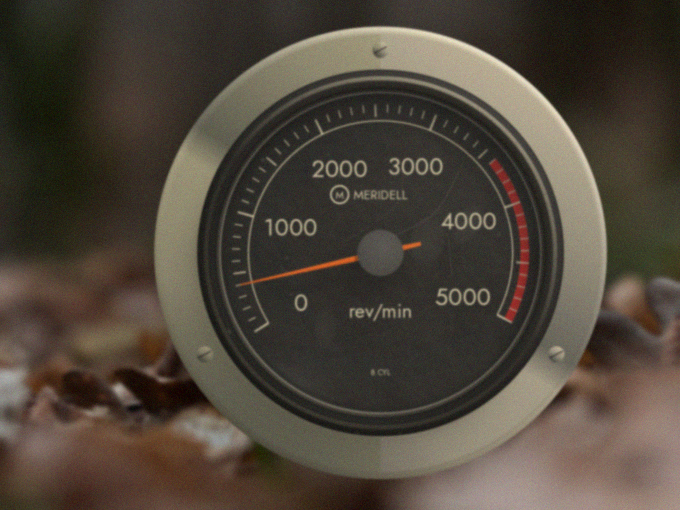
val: {"value": 400, "unit": "rpm"}
